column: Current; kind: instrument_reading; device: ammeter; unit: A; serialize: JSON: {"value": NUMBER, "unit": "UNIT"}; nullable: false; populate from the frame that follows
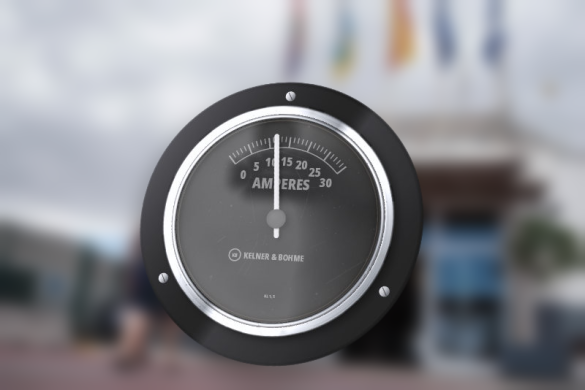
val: {"value": 12, "unit": "A"}
